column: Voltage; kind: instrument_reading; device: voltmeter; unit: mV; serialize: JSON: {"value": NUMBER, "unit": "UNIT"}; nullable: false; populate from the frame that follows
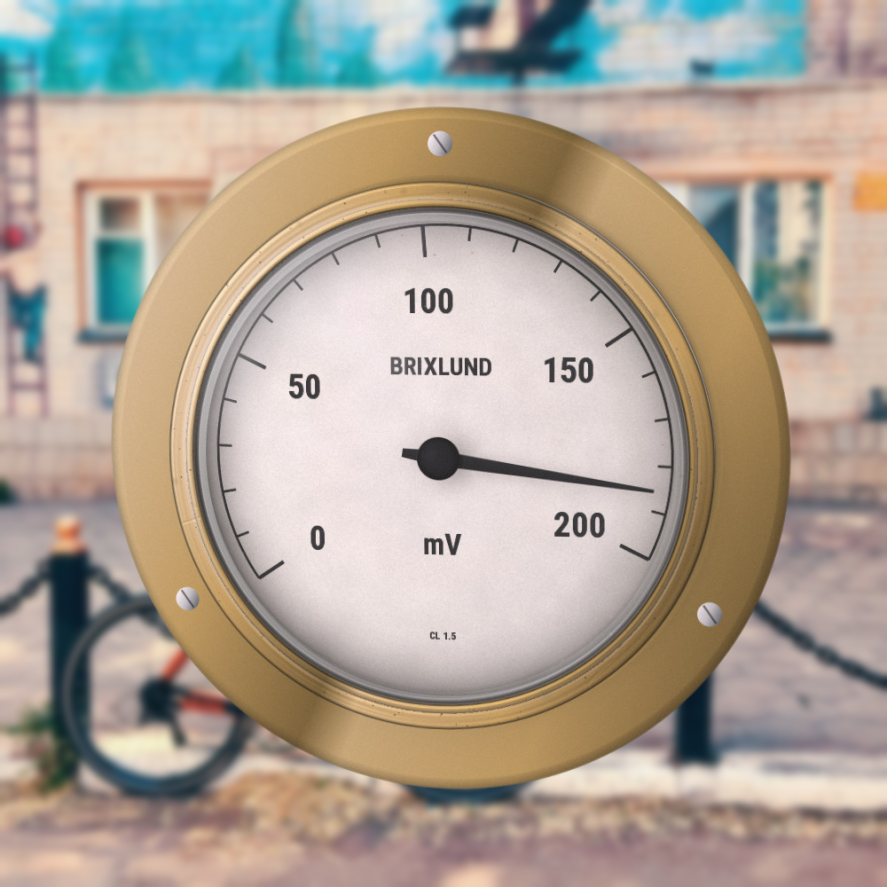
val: {"value": 185, "unit": "mV"}
